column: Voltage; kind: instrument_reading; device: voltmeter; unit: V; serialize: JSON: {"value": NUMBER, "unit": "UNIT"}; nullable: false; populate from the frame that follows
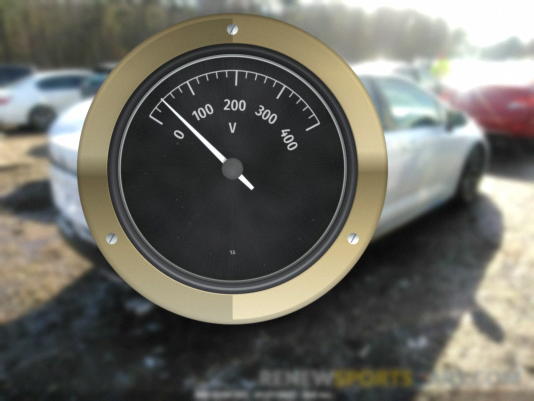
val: {"value": 40, "unit": "V"}
